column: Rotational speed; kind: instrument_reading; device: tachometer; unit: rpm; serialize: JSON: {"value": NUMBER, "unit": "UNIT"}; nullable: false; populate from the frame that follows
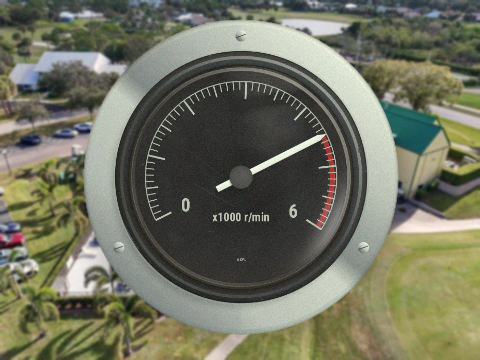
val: {"value": 4500, "unit": "rpm"}
